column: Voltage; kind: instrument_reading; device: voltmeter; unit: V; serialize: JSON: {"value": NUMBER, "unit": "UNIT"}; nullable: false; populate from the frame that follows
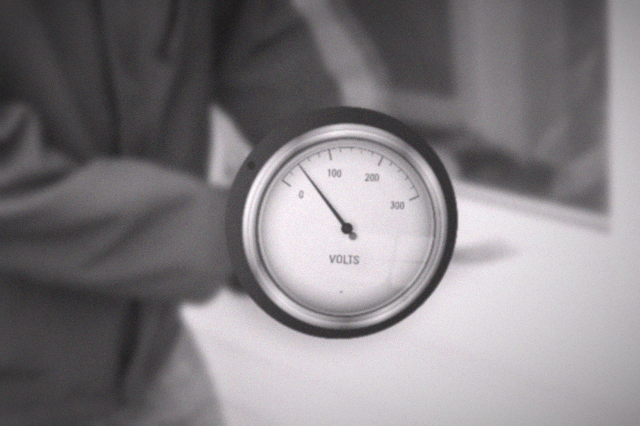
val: {"value": 40, "unit": "V"}
